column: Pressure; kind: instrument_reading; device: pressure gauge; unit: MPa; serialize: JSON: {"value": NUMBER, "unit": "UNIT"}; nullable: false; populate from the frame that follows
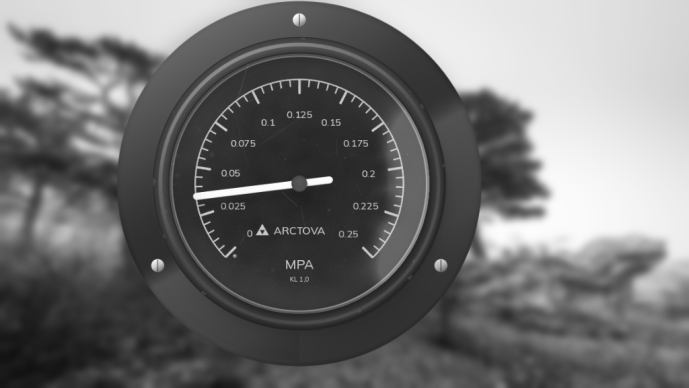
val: {"value": 0.035, "unit": "MPa"}
